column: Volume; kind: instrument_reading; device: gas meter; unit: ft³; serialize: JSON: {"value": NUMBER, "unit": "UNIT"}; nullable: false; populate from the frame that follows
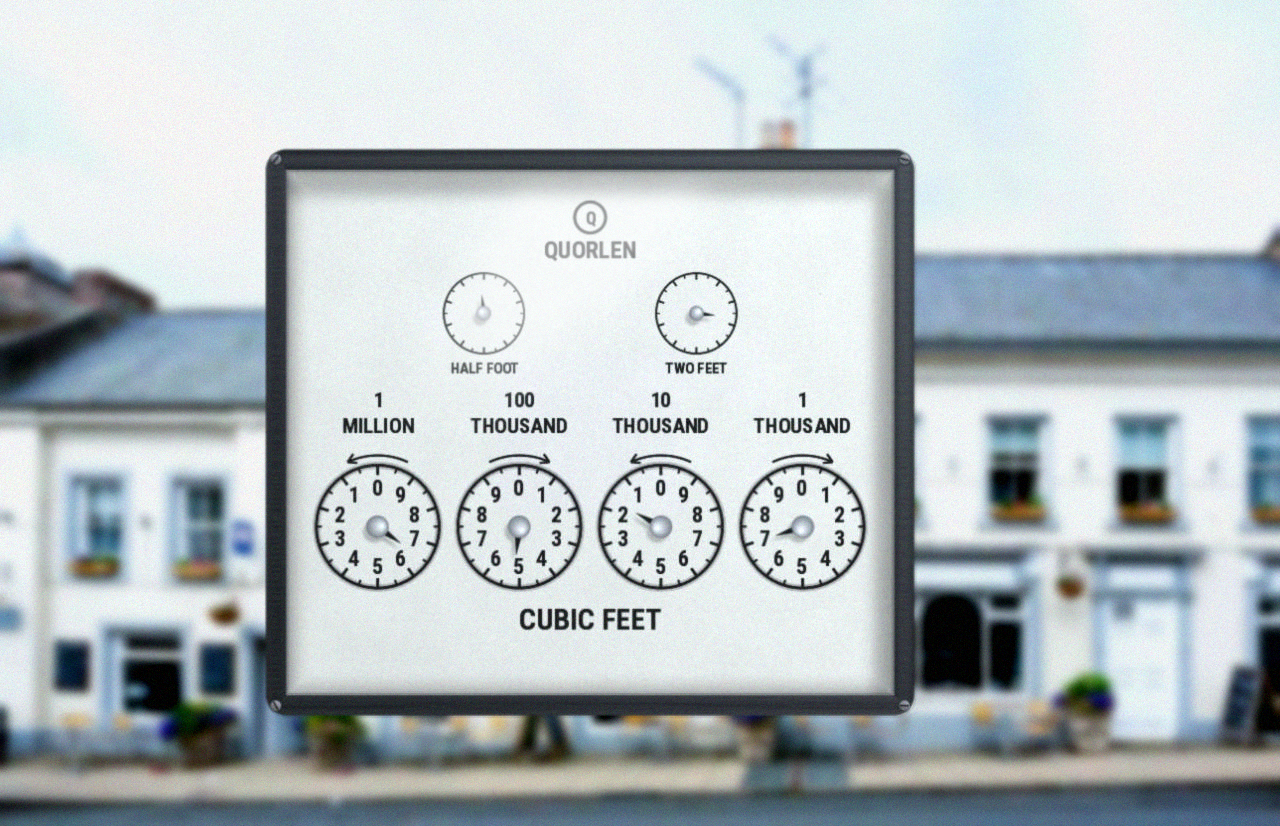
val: {"value": 651700, "unit": "ft³"}
